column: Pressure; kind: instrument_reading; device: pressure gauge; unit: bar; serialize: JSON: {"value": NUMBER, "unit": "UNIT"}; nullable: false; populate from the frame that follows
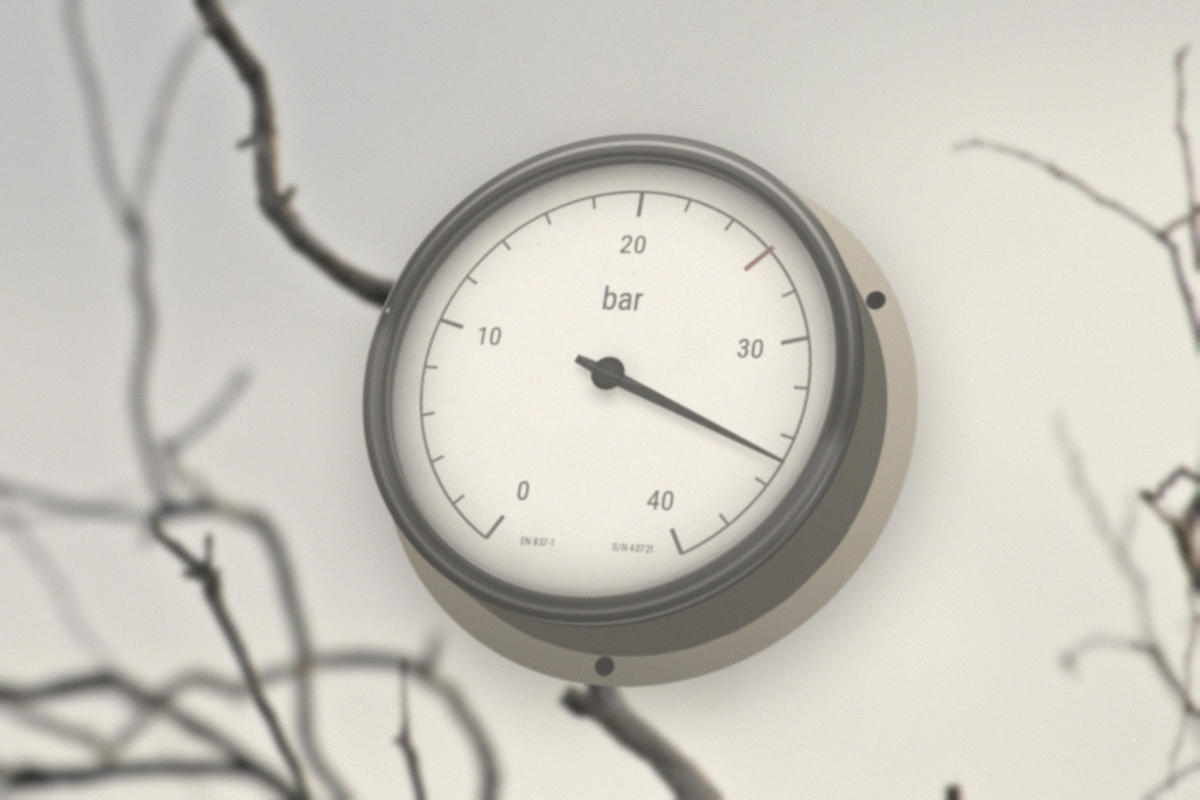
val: {"value": 35, "unit": "bar"}
